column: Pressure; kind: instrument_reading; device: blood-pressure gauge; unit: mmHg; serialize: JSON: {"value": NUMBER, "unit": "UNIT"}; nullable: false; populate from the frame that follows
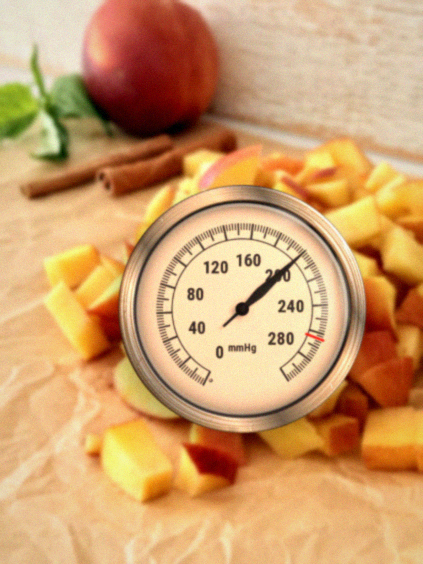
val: {"value": 200, "unit": "mmHg"}
